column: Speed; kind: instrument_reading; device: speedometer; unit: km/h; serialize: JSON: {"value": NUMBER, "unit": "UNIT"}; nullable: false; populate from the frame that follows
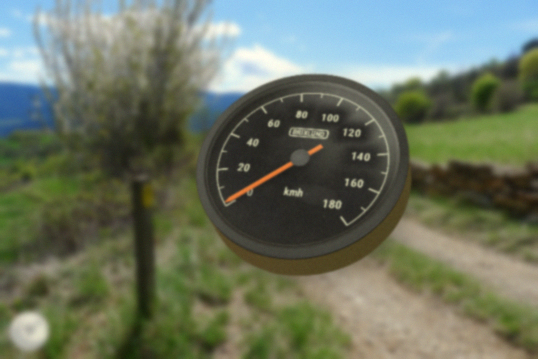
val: {"value": 0, "unit": "km/h"}
